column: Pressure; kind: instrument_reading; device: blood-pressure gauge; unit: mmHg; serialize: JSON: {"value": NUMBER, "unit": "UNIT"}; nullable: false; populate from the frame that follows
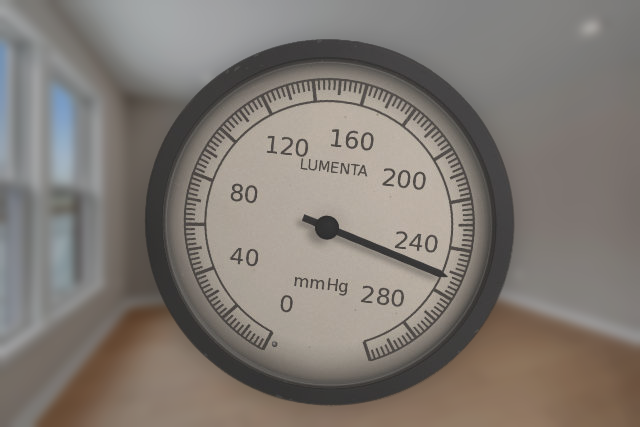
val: {"value": 252, "unit": "mmHg"}
